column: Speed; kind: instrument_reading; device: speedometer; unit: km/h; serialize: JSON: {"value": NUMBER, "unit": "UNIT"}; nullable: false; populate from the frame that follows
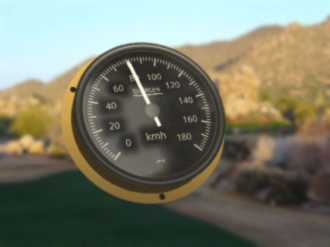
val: {"value": 80, "unit": "km/h"}
